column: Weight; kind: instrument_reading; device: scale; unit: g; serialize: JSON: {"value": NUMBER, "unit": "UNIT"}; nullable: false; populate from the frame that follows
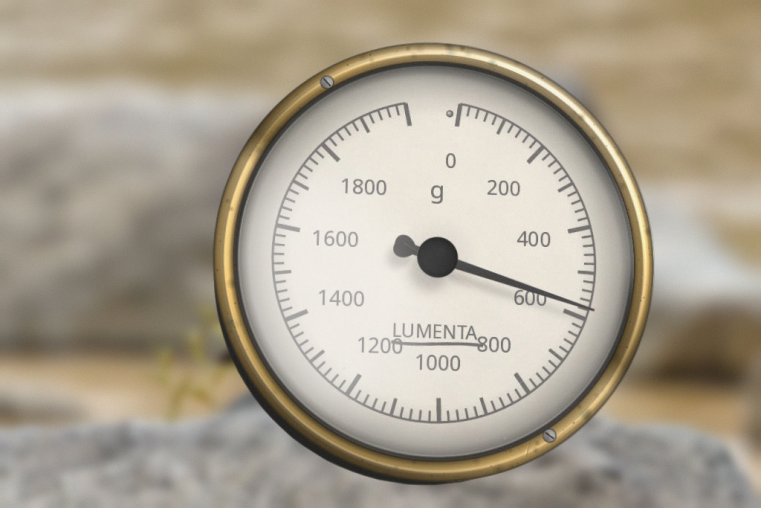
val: {"value": 580, "unit": "g"}
